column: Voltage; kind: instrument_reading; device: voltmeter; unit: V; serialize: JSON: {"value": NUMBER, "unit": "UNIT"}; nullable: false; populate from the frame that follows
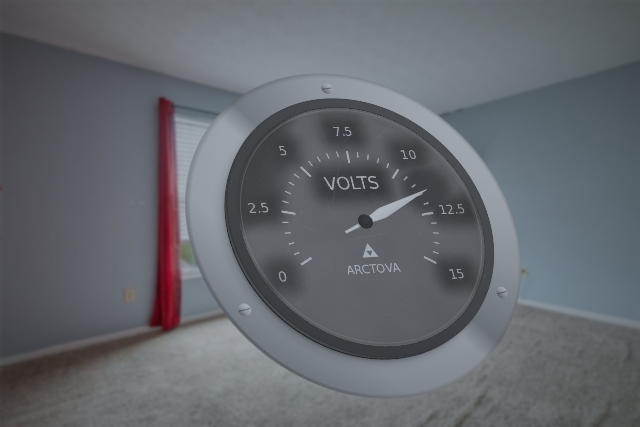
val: {"value": 11.5, "unit": "V"}
